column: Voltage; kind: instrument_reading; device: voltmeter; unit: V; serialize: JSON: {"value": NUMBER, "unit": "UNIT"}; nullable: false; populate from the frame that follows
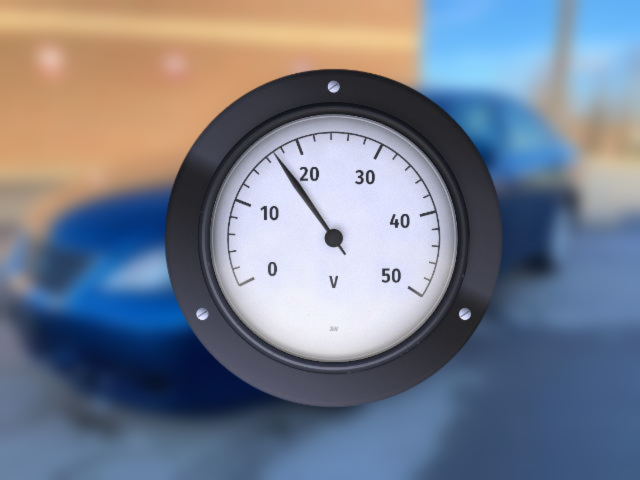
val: {"value": 17, "unit": "V"}
